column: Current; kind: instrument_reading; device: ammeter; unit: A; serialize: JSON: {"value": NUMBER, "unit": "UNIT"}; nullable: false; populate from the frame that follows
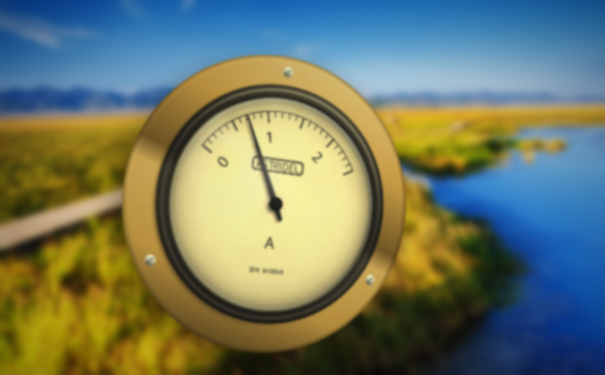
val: {"value": 0.7, "unit": "A"}
